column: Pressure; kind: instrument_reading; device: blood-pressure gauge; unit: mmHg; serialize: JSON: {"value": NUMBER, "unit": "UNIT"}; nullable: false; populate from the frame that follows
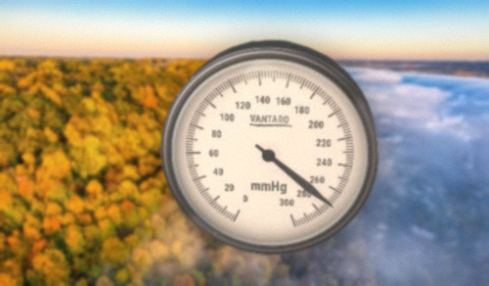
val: {"value": 270, "unit": "mmHg"}
